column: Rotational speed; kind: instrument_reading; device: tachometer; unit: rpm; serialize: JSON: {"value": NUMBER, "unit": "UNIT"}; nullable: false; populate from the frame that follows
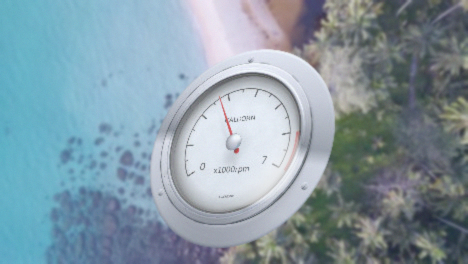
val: {"value": 2750, "unit": "rpm"}
